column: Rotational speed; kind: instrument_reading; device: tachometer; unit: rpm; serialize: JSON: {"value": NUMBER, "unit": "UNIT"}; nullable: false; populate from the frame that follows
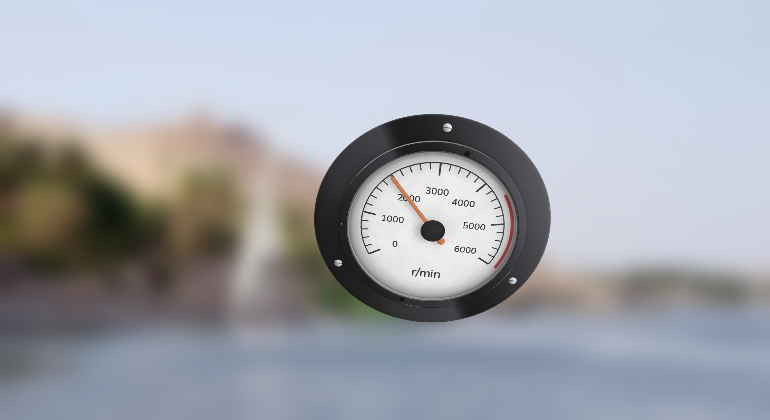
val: {"value": 2000, "unit": "rpm"}
